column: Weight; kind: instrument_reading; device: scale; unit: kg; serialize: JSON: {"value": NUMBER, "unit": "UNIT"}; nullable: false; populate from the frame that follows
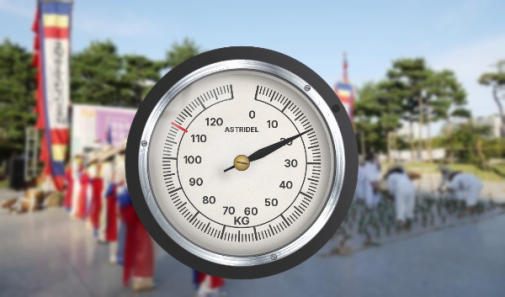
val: {"value": 20, "unit": "kg"}
